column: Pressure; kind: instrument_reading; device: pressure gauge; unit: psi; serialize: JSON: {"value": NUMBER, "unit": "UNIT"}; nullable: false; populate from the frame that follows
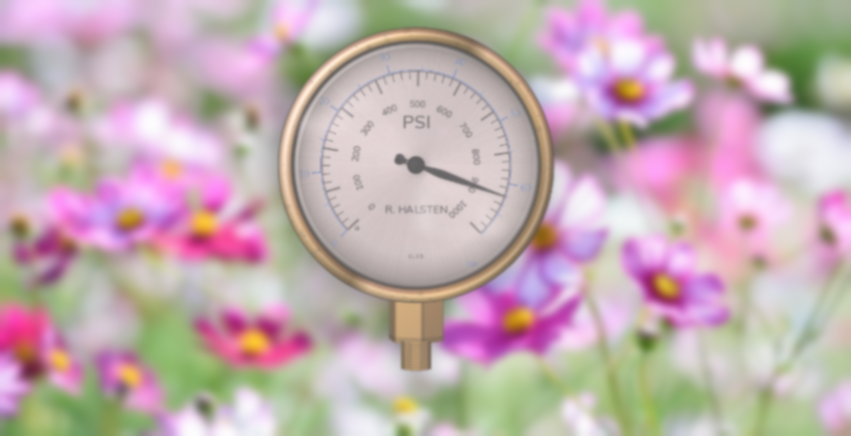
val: {"value": 900, "unit": "psi"}
